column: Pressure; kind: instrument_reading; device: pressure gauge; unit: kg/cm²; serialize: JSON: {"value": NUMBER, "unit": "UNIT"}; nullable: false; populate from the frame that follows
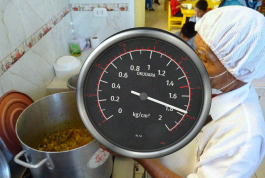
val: {"value": 1.75, "unit": "kg/cm²"}
